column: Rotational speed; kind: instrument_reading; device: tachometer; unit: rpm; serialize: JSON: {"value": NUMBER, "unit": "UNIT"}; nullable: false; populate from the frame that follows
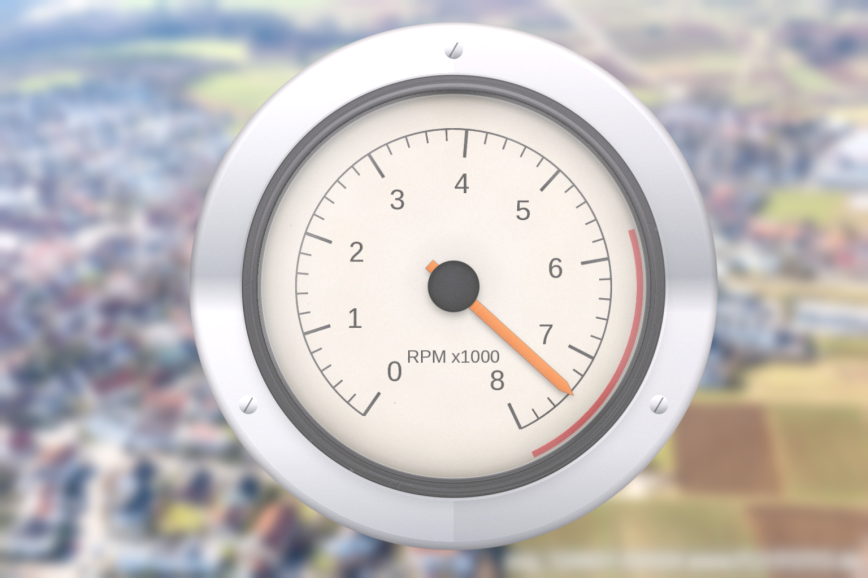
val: {"value": 7400, "unit": "rpm"}
